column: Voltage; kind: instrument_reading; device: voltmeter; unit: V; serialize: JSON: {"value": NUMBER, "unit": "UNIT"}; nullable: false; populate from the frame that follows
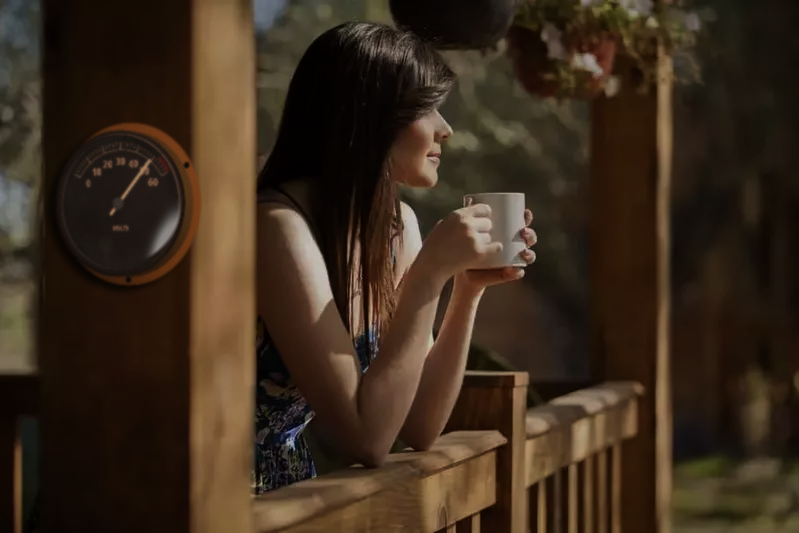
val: {"value": 50, "unit": "V"}
